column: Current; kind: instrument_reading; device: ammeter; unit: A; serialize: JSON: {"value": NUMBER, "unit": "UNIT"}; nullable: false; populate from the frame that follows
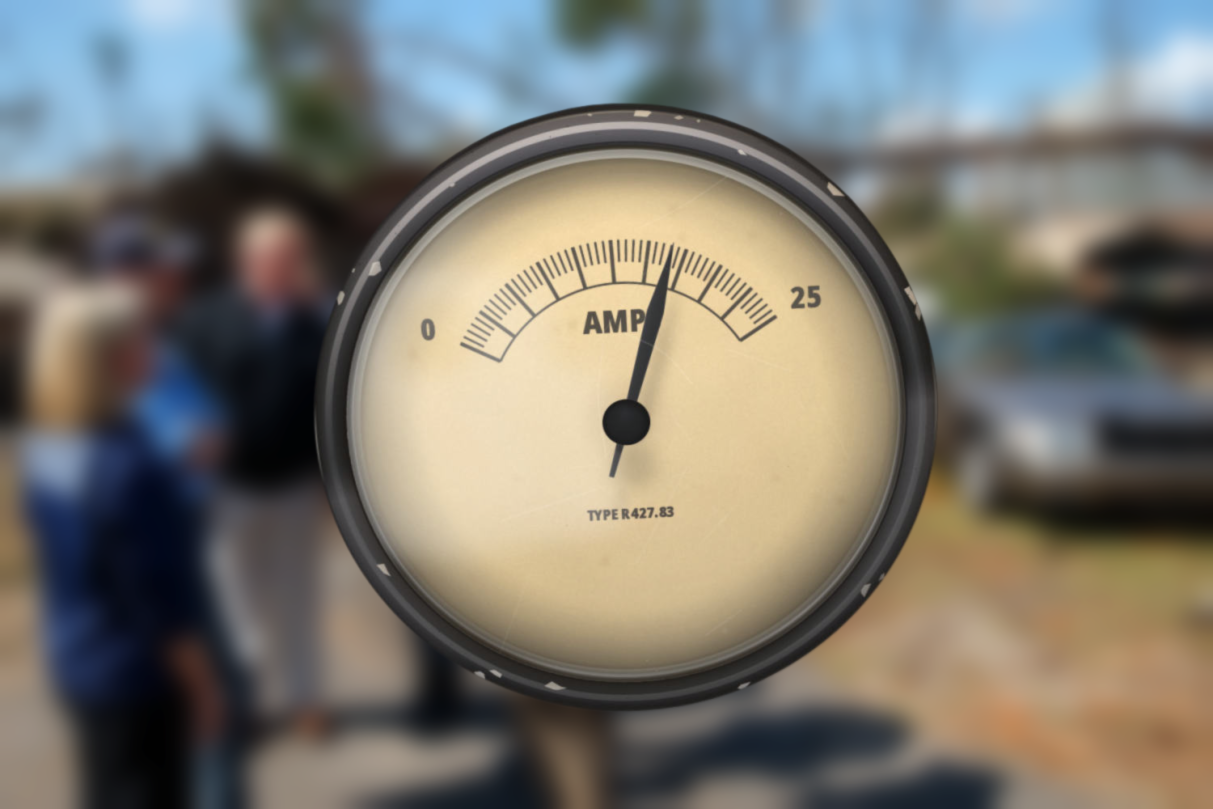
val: {"value": 16.5, "unit": "A"}
